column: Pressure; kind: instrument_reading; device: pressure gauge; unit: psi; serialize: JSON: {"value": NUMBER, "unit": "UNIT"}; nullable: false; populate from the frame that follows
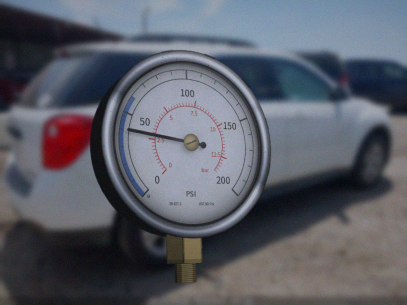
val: {"value": 40, "unit": "psi"}
